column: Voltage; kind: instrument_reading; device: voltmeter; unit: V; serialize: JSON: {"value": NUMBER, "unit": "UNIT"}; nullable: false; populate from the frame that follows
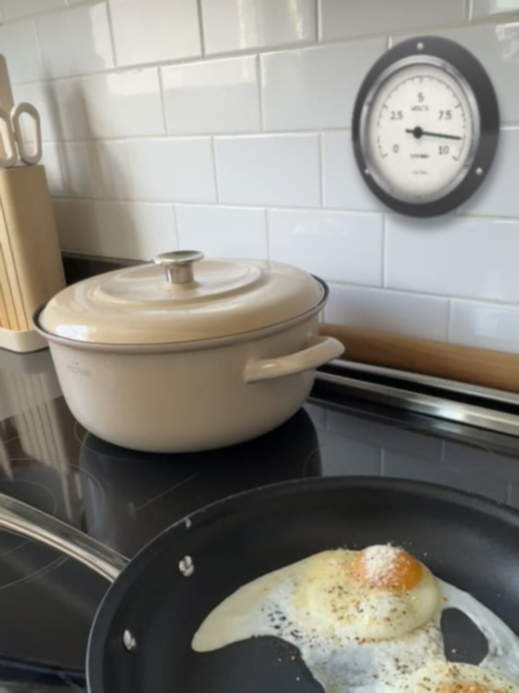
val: {"value": 9, "unit": "V"}
